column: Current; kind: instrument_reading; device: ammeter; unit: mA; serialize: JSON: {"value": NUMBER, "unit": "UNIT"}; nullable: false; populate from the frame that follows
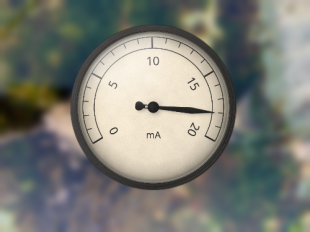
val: {"value": 18, "unit": "mA"}
